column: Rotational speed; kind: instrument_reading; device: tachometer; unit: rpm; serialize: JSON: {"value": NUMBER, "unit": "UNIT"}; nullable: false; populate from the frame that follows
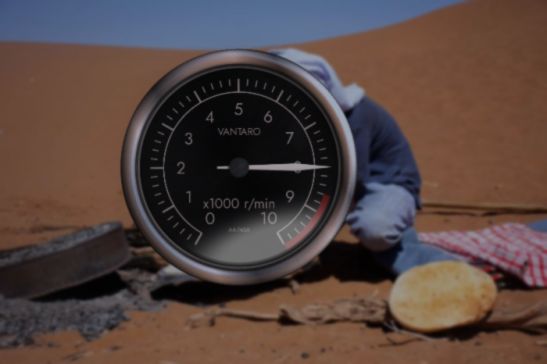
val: {"value": 8000, "unit": "rpm"}
